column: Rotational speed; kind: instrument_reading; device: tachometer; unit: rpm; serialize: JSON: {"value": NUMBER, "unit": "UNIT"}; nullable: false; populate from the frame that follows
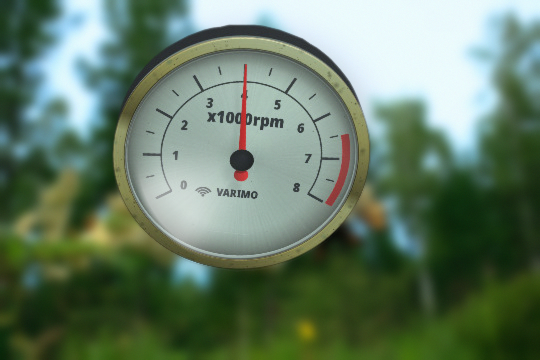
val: {"value": 4000, "unit": "rpm"}
